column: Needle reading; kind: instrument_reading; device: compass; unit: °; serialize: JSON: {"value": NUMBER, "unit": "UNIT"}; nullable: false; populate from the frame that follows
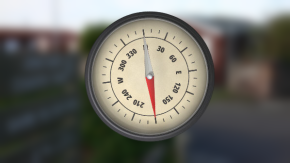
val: {"value": 180, "unit": "°"}
